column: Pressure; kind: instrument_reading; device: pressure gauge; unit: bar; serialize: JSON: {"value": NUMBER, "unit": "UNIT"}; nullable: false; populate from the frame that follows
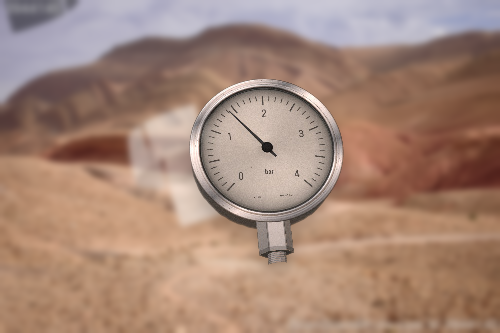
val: {"value": 1.4, "unit": "bar"}
